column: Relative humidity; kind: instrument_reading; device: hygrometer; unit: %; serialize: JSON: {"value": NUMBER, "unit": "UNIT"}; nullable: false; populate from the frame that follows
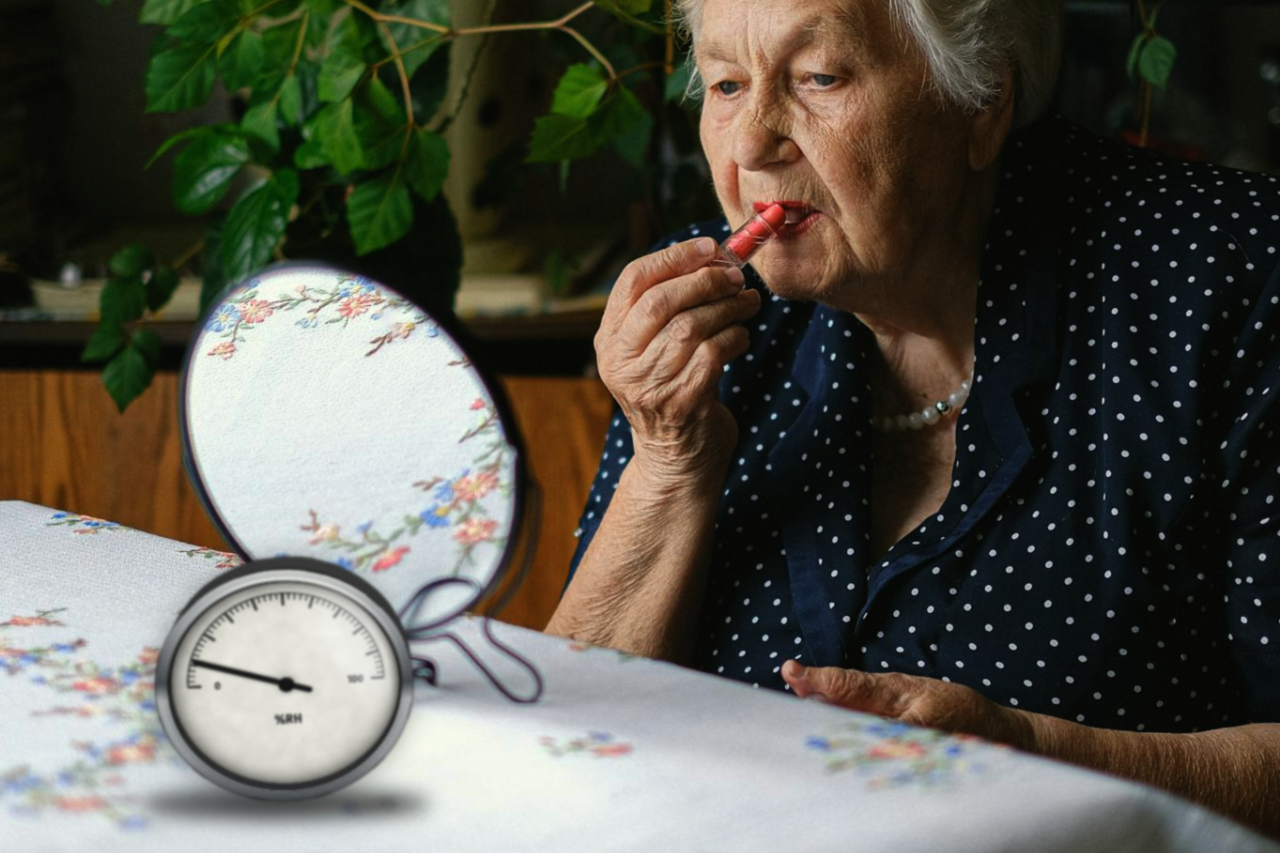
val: {"value": 10, "unit": "%"}
